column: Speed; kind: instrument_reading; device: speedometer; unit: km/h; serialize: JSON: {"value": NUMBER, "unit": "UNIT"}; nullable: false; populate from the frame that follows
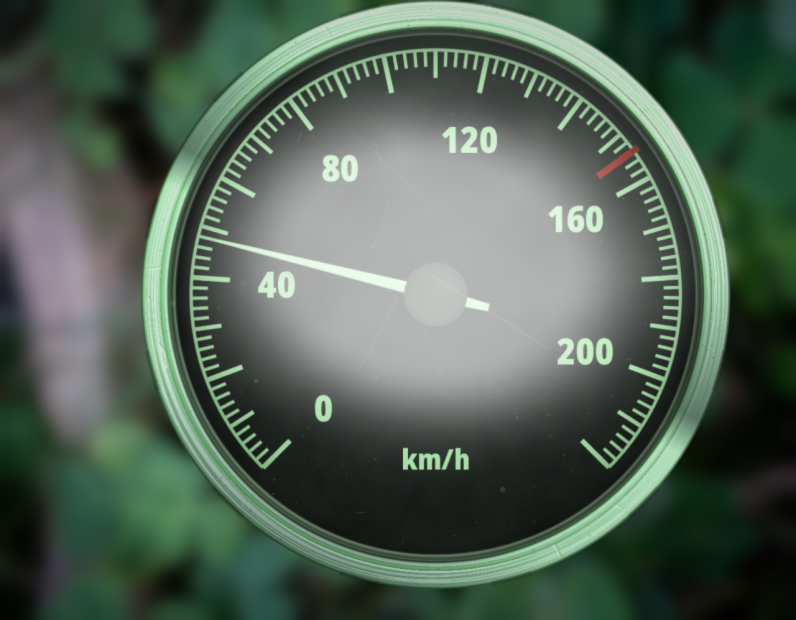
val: {"value": 48, "unit": "km/h"}
